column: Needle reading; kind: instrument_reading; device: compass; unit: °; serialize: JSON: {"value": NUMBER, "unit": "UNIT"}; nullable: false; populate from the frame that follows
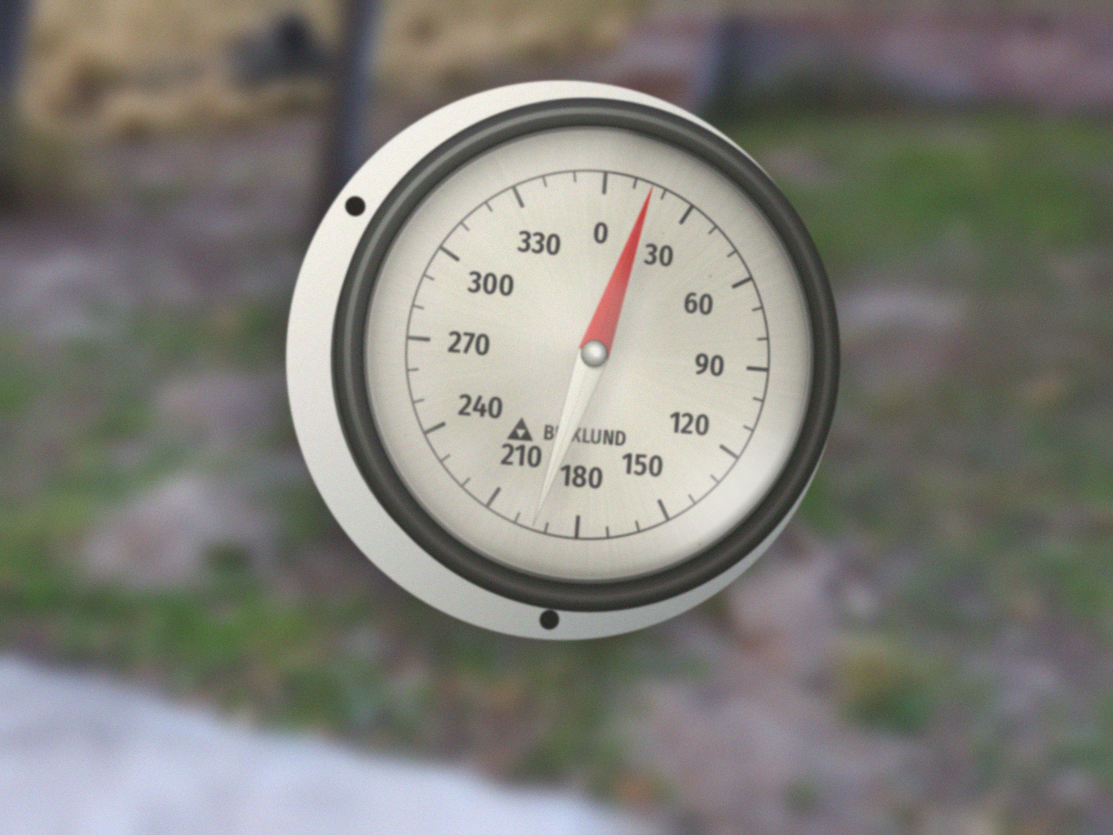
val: {"value": 15, "unit": "°"}
